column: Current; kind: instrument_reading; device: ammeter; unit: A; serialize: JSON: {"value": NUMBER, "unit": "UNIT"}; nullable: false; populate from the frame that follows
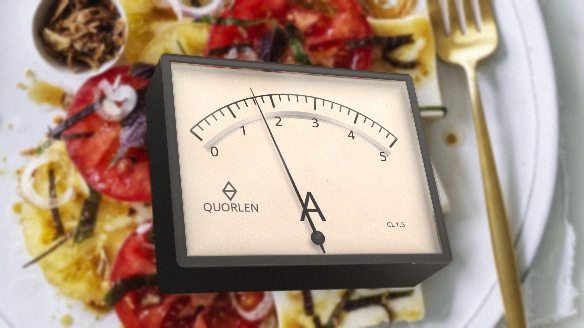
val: {"value": 1.6, "unit": "A"}
